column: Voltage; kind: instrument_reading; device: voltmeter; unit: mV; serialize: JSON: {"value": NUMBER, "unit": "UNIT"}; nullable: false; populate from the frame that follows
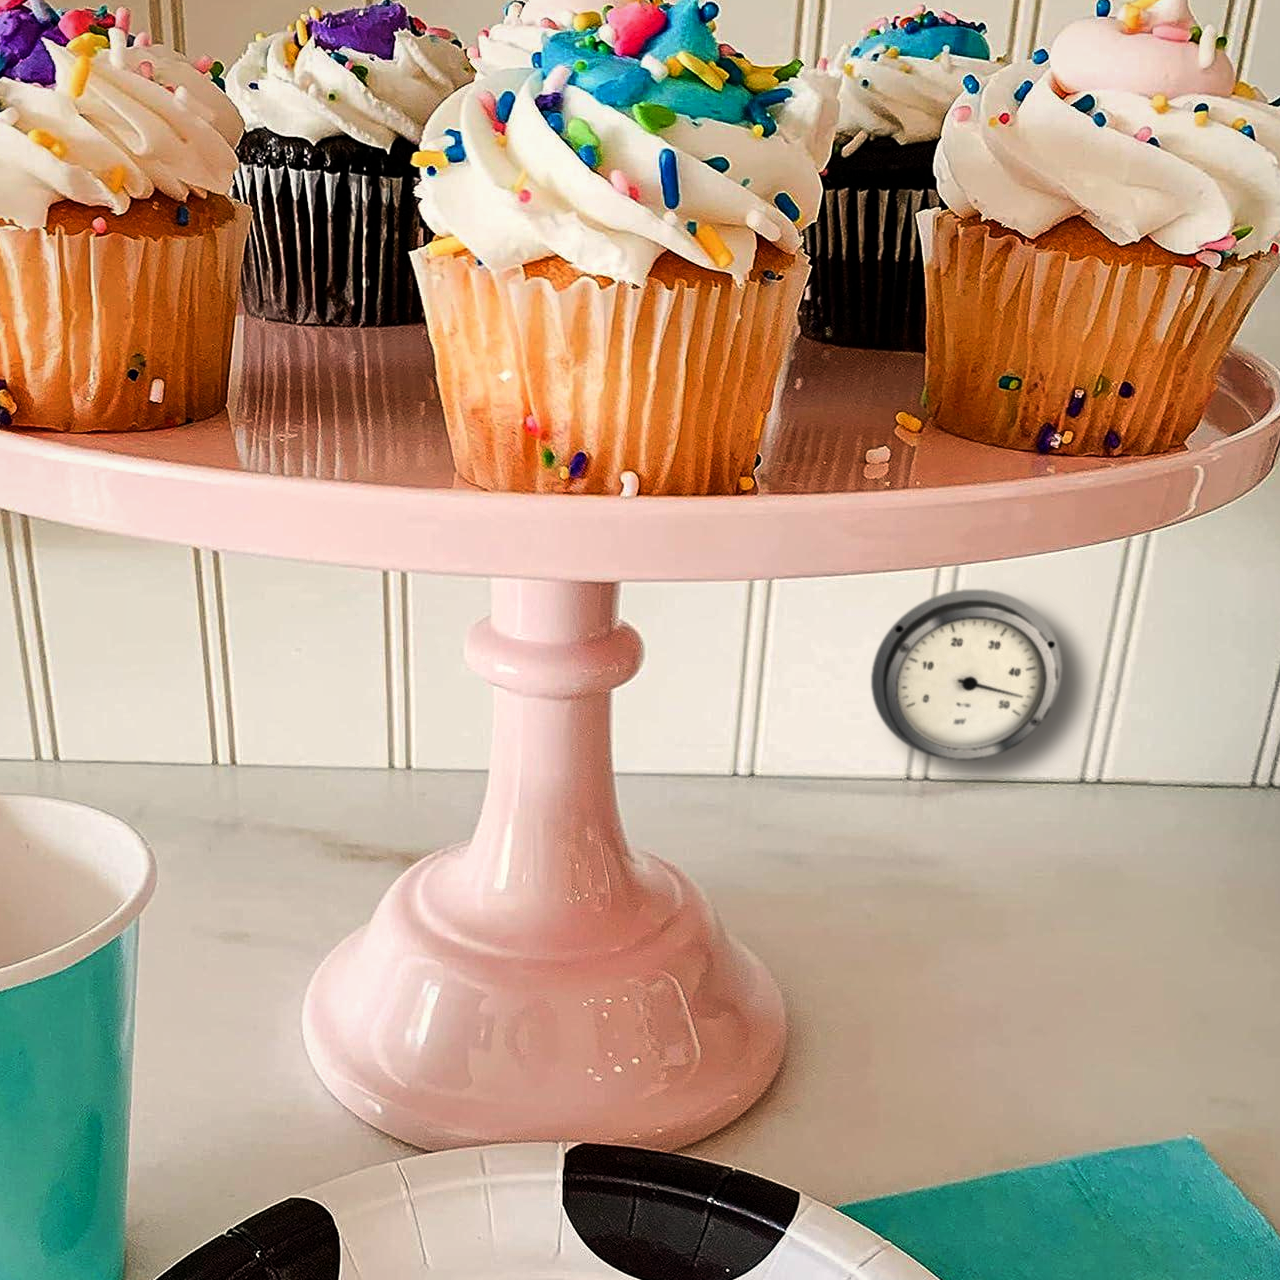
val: {"value": 46, "unit": "mV"}
